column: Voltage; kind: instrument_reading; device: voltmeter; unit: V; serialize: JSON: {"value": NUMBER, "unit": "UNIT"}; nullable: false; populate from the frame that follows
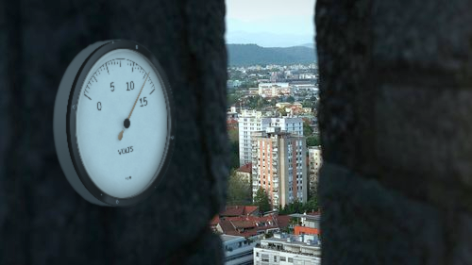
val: {"value": 12.5, "unit": "V"}
